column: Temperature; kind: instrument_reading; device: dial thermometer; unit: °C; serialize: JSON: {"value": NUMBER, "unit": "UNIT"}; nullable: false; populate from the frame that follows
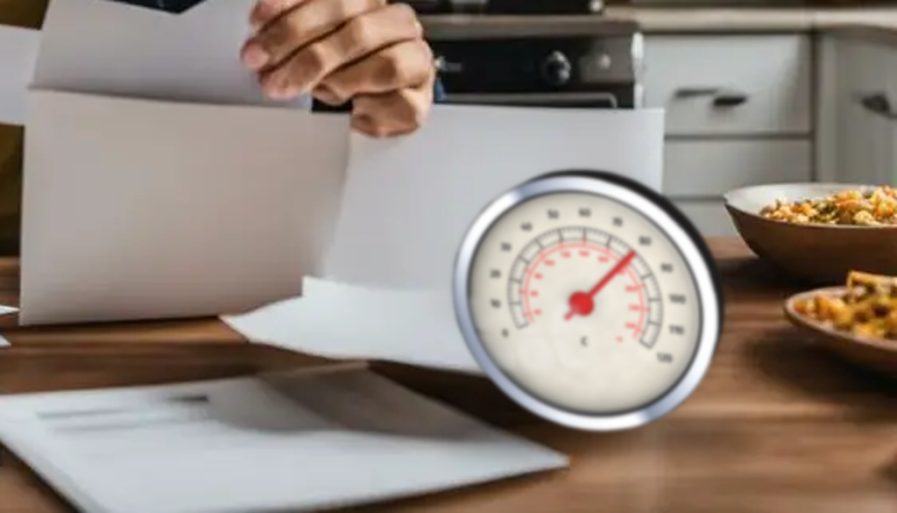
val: {"value": 80, "unit": "°C"}
